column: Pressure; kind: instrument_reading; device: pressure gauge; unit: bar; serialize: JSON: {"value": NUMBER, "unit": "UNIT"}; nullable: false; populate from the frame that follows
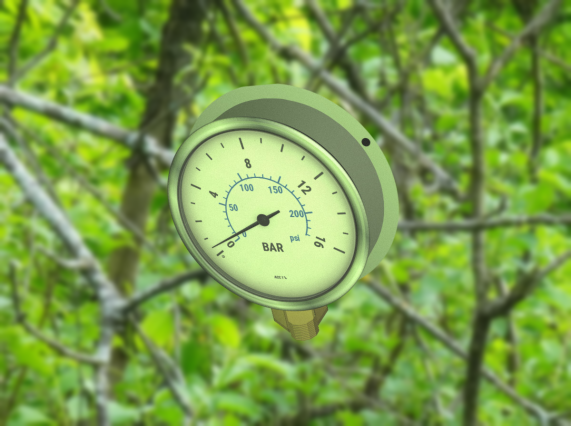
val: {"value": 0.5, "unit": "bar"}
